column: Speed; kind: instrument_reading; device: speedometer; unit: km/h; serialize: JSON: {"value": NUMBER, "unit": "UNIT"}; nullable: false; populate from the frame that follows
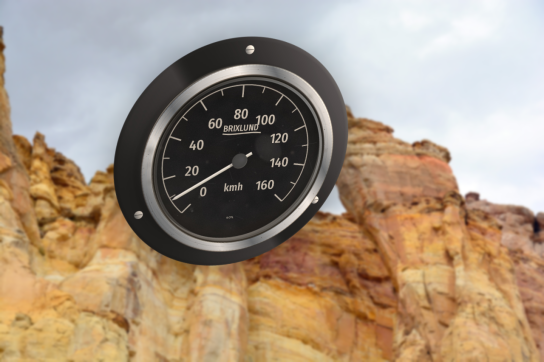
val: {"value": 10, "unit": "km/h"}
